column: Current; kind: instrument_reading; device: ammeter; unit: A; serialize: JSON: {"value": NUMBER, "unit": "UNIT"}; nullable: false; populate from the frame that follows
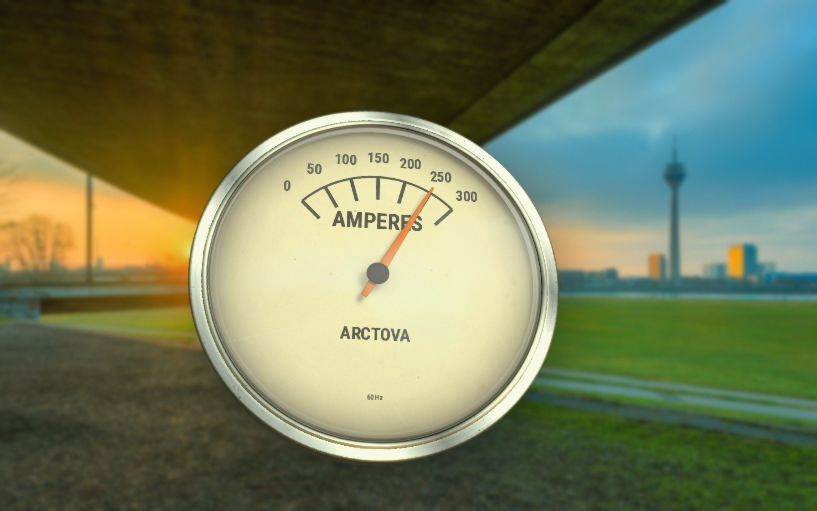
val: {"value": 250, "unit": "A"}
